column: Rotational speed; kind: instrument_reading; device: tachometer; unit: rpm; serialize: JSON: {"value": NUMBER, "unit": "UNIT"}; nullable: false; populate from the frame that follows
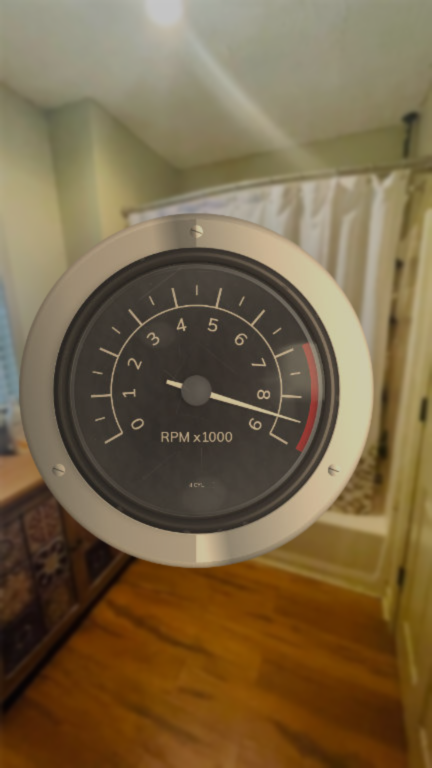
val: {"value": 8500, "unit": "rpm"}
